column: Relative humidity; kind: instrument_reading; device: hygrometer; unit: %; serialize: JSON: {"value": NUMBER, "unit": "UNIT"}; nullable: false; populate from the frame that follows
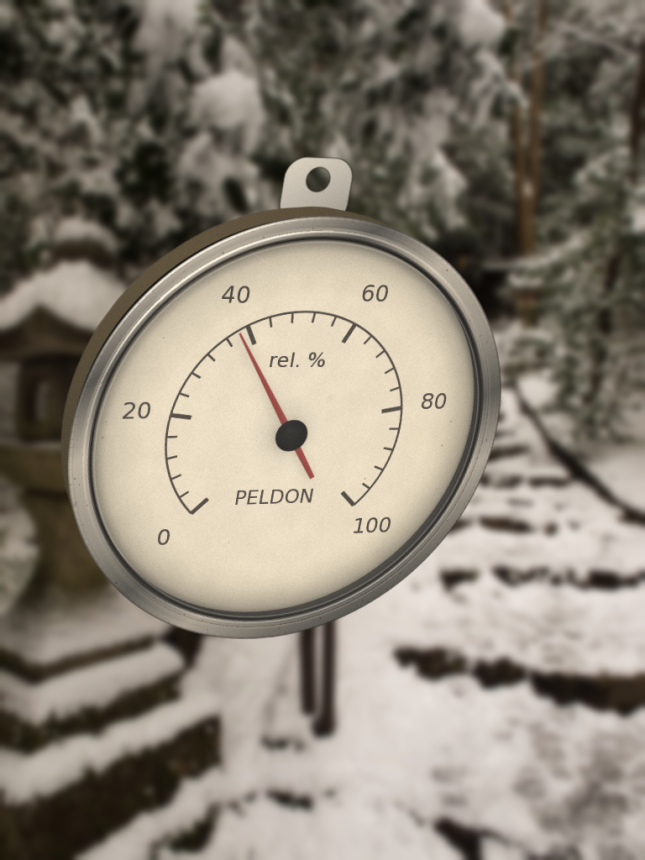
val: {"value": 38, "unit": "%"}
